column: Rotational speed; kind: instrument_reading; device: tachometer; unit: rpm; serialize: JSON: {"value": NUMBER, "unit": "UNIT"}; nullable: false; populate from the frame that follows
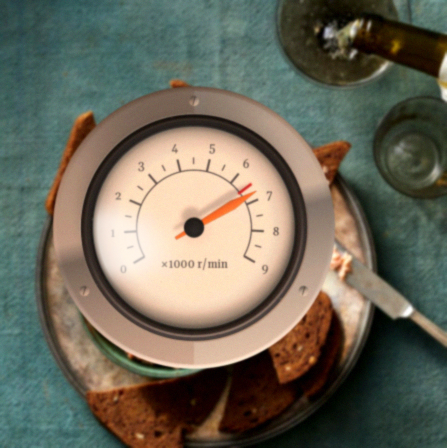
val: {"value": 6750, "unit": "rpm"}
